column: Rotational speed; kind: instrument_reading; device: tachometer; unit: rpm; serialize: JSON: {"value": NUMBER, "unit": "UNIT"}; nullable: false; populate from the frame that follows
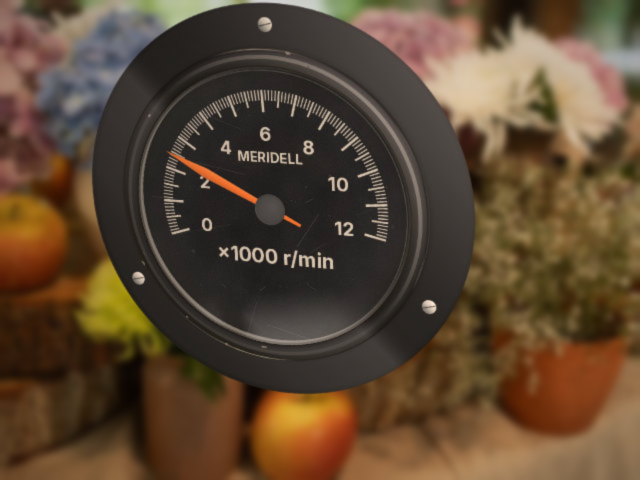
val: {"value": 2500, "unit": "rpm"}
